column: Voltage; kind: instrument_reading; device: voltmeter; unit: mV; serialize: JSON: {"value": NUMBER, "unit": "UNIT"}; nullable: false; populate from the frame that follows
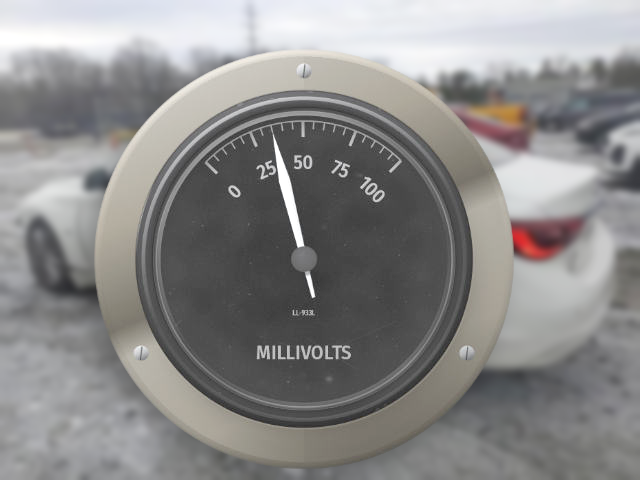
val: {"value": 35, "unit": "mV"}
